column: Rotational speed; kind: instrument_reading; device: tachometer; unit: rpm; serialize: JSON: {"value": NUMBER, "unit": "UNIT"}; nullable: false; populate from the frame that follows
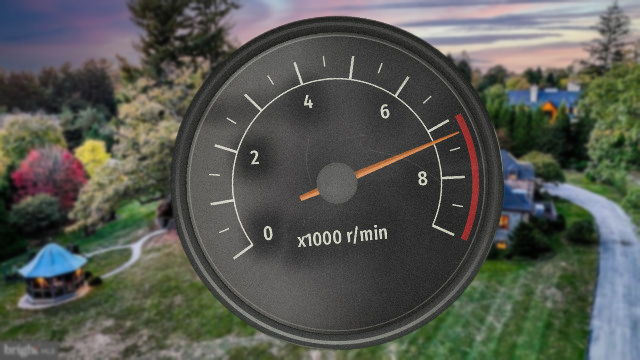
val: {"value": 7250, "unit": "rpm"}
